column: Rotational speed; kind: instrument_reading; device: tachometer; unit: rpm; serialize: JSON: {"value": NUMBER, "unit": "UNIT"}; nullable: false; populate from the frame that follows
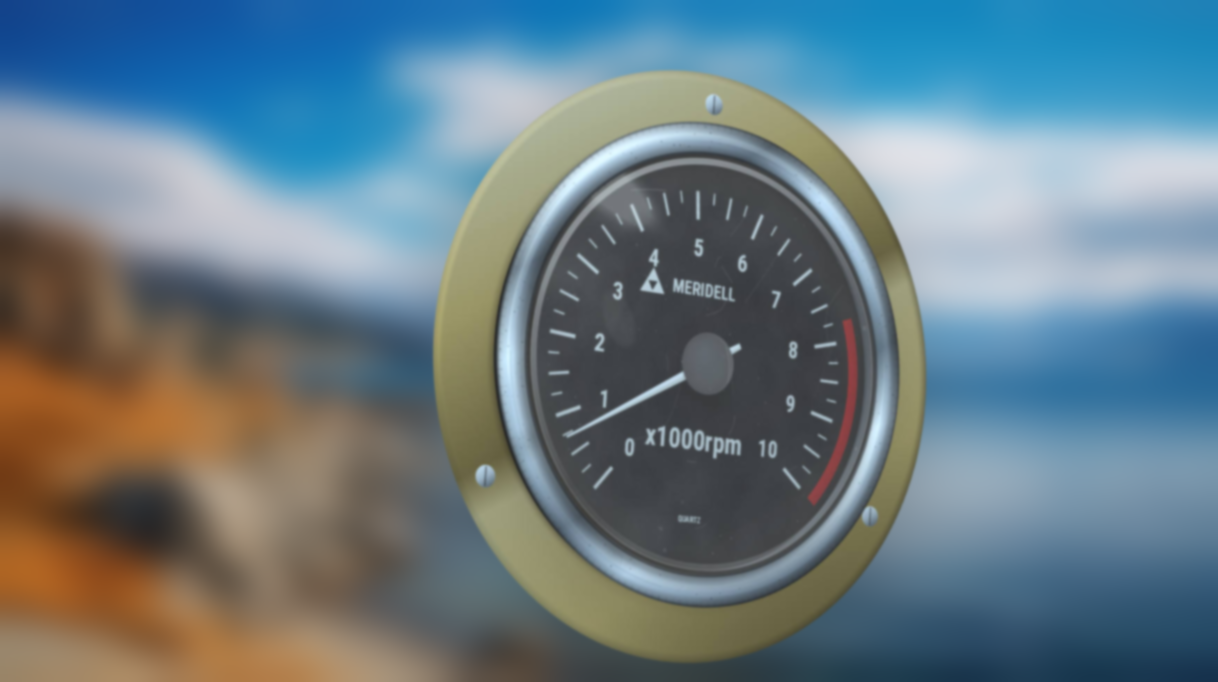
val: {"value": 750, "unit": "rpm"}
